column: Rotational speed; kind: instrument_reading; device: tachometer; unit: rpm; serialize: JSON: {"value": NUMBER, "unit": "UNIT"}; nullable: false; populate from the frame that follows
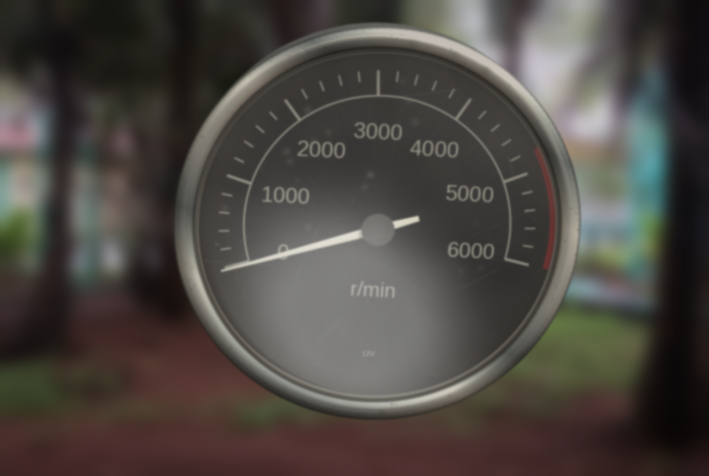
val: {"value": 0, "unit": "rpm"}
